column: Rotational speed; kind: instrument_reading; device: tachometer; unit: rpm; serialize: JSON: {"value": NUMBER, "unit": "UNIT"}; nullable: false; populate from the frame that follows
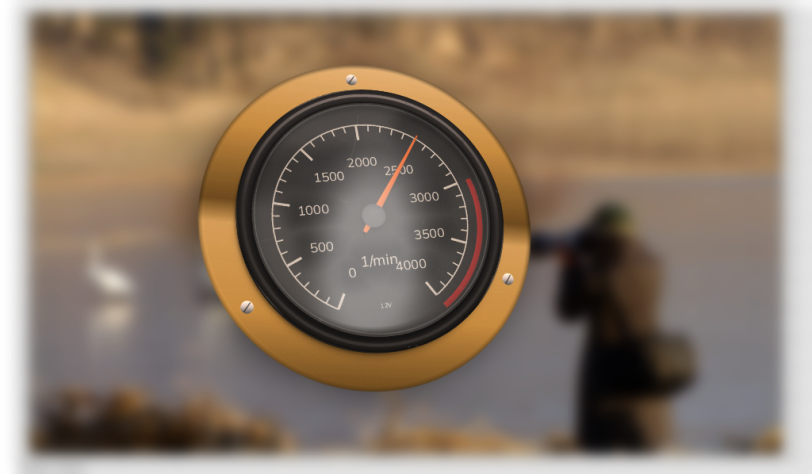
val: {"value": 2500, "unit": "rpm"}
